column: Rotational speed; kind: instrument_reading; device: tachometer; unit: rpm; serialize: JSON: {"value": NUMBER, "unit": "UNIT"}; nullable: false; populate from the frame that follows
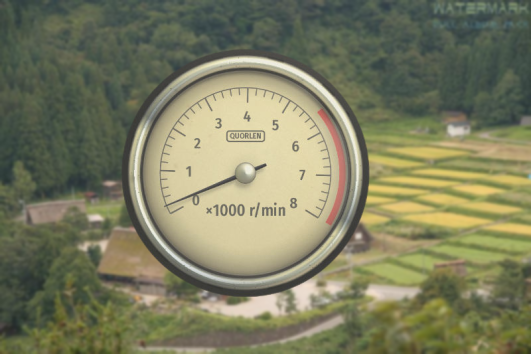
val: {"value": 200, "unit": "rpm"}
